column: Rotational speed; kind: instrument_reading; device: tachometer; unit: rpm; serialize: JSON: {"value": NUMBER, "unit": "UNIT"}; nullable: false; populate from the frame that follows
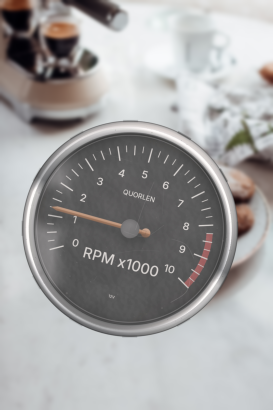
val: {"value": 1250, "unit": "rpm"}
